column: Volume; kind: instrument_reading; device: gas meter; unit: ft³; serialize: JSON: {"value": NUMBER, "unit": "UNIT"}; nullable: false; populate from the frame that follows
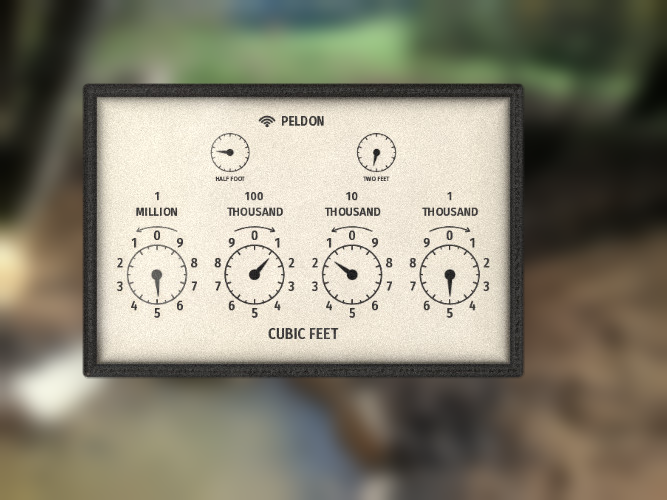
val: {"value": 511500, "unit": "ft³"}
